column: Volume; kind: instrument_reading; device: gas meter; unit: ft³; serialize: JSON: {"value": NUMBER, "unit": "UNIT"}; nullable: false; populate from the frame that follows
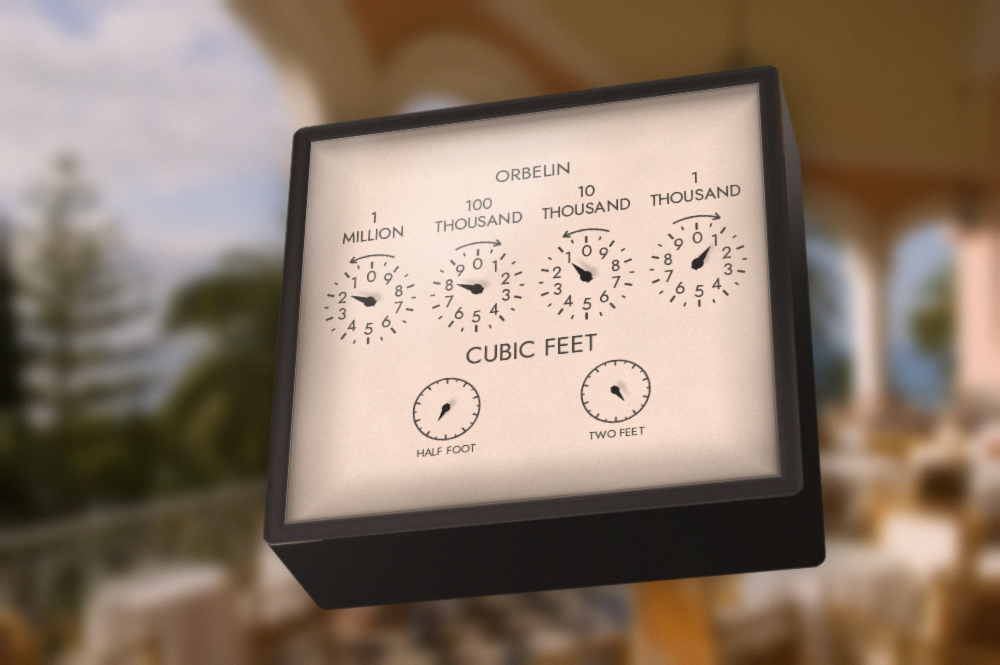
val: {"value": 181100, "unit": "ft³"}
